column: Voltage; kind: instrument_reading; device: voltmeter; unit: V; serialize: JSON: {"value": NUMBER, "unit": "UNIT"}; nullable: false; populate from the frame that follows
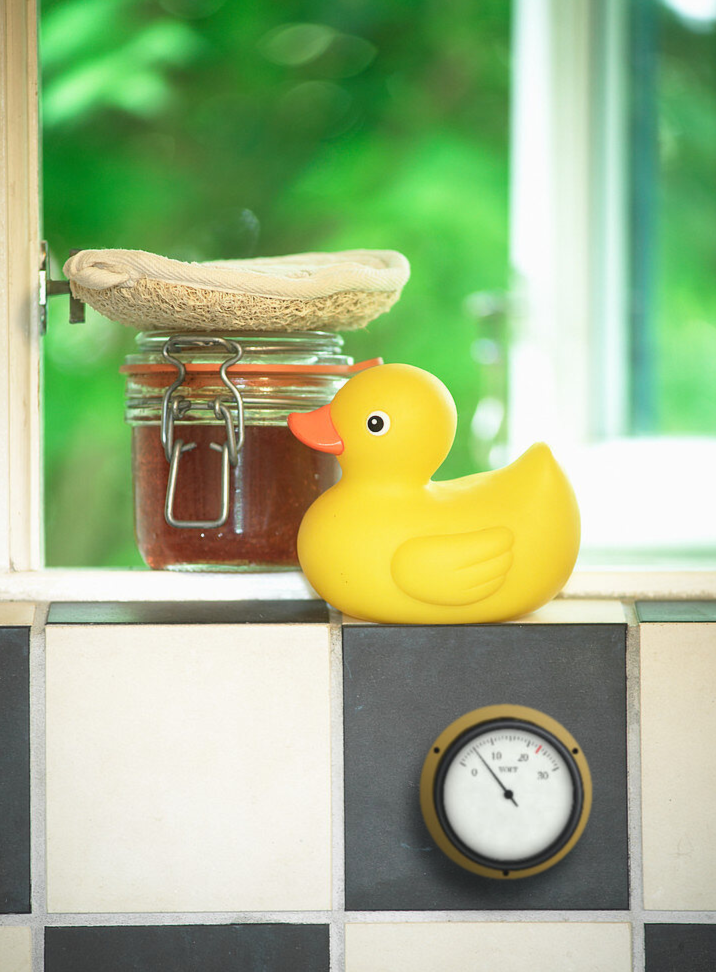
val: {"value": 5, "unit": "V"}
